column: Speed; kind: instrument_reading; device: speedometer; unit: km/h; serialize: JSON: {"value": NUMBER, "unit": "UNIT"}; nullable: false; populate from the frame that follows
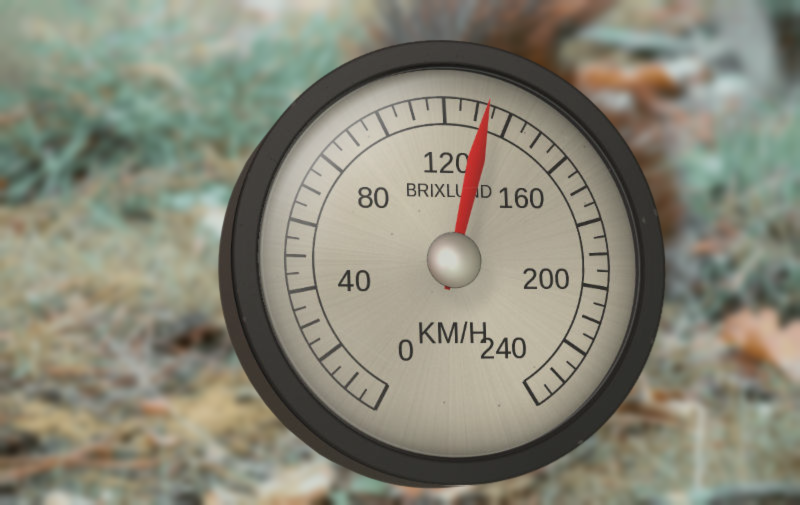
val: {"value": 132.5, "unit": "km/h"}
